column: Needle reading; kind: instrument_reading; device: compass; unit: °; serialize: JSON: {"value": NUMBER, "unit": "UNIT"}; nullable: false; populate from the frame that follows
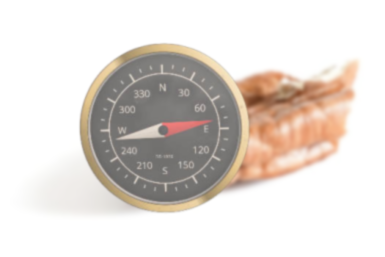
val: {"value": 80, "unit": "°"}
